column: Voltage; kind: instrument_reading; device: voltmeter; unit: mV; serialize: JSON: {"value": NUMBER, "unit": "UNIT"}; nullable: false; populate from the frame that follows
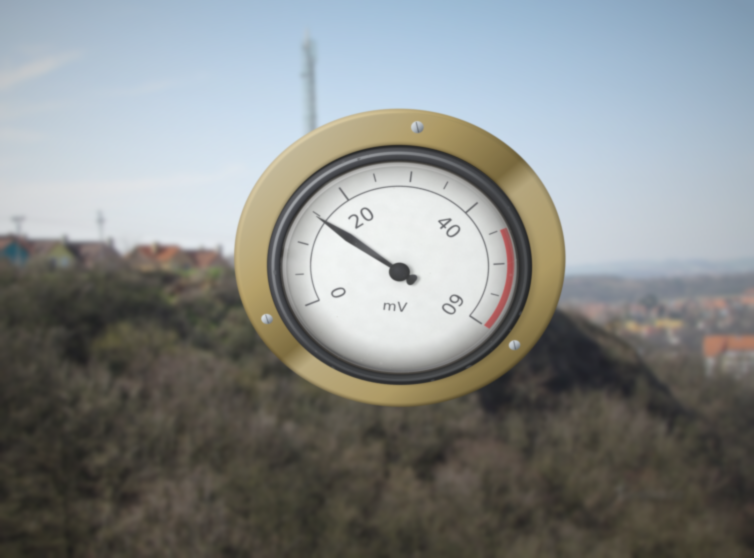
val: {"value": 15, "unit": "mV"}
